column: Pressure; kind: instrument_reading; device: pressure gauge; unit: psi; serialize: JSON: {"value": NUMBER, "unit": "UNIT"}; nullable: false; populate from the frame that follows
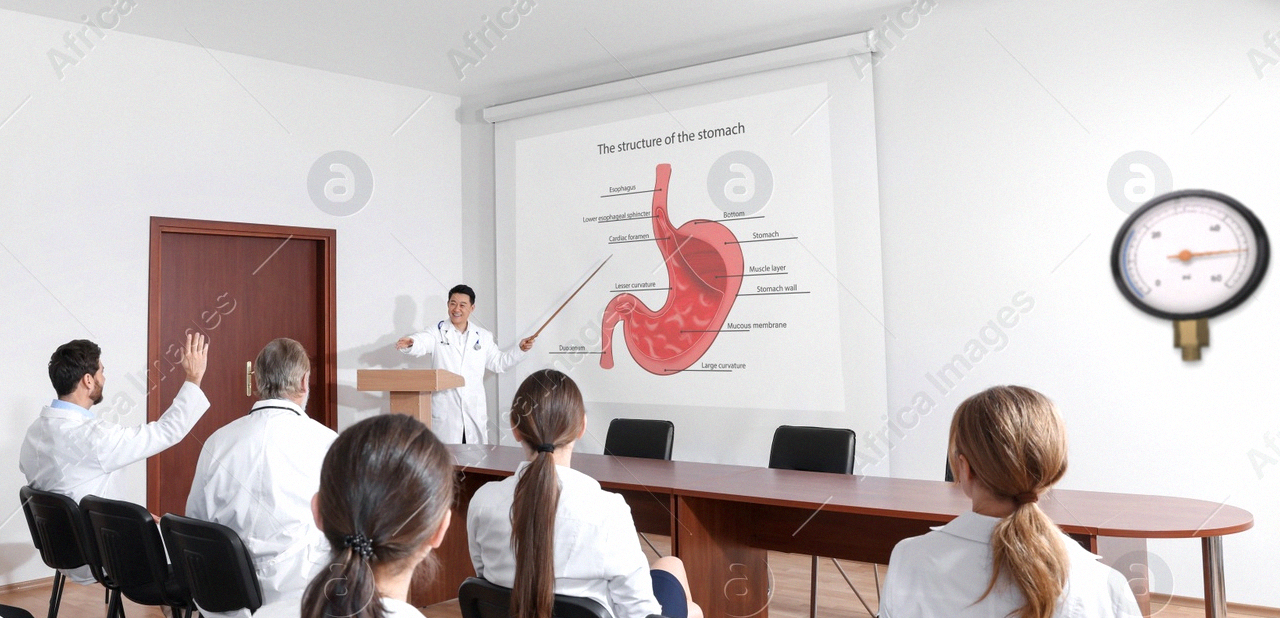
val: {"value": 50, "unit": "psi"}
